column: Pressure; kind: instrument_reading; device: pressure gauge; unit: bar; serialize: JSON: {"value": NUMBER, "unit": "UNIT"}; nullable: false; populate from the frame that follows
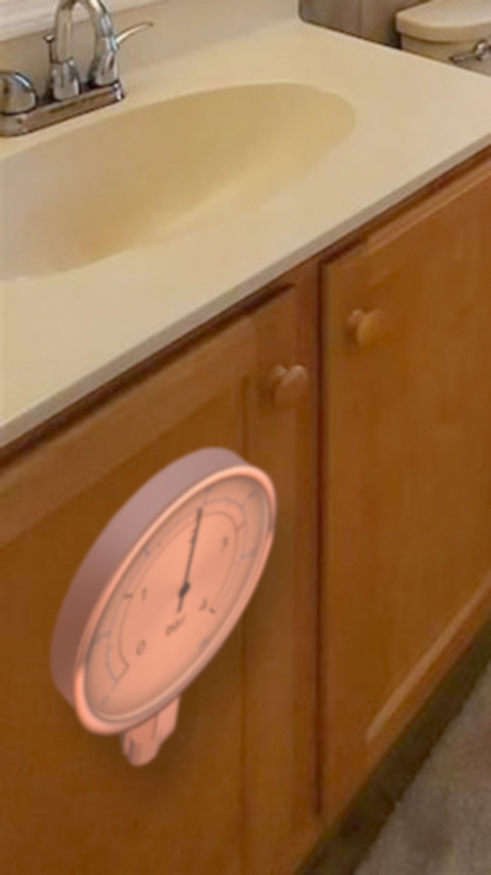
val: {"value": 2, "unit": "bar"}
